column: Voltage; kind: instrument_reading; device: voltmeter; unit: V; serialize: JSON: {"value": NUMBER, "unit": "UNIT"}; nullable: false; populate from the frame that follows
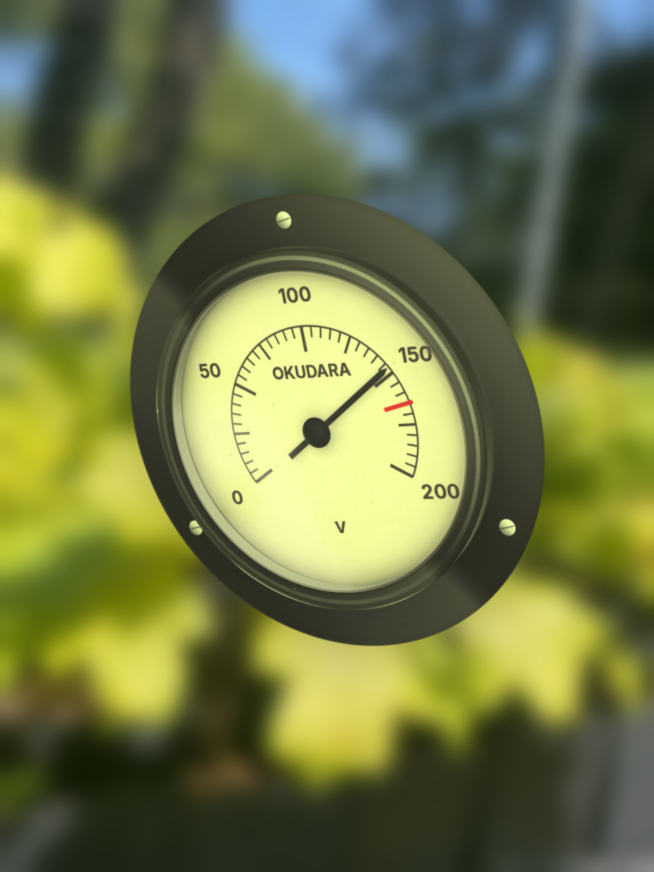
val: {"value": 147.5, "unit": "V"}
